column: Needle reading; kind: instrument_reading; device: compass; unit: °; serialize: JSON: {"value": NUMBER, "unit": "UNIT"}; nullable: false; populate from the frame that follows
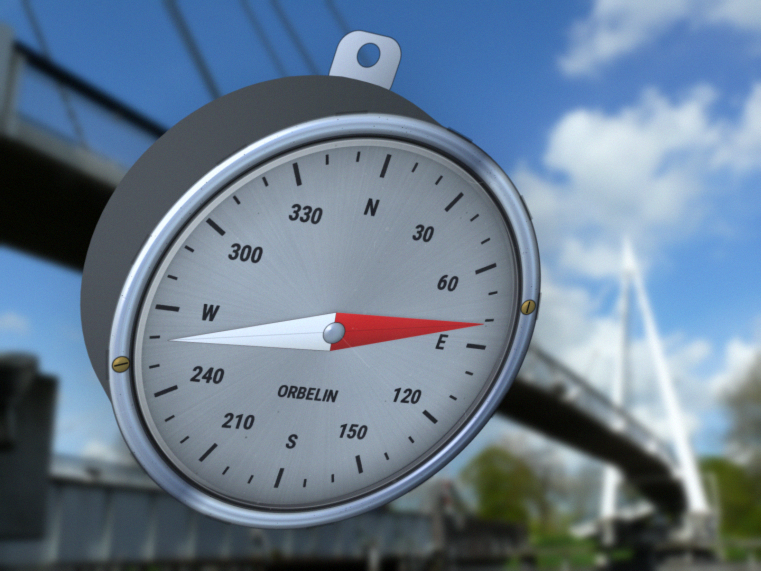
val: {"value": 80, "unit": "°"}
